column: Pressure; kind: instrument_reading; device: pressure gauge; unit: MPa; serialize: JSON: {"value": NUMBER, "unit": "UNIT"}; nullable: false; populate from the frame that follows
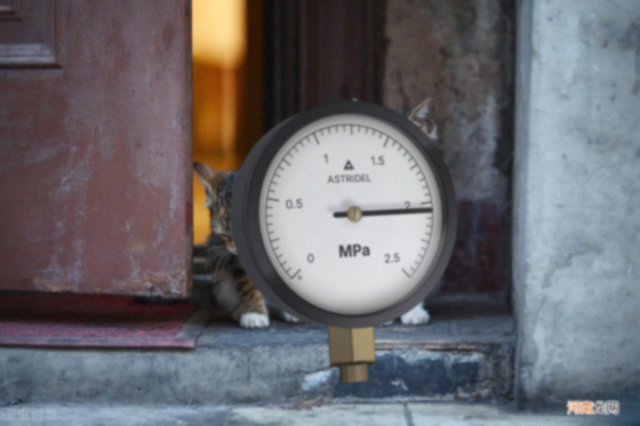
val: {"value": 2.05, "unit": "MPa"}
